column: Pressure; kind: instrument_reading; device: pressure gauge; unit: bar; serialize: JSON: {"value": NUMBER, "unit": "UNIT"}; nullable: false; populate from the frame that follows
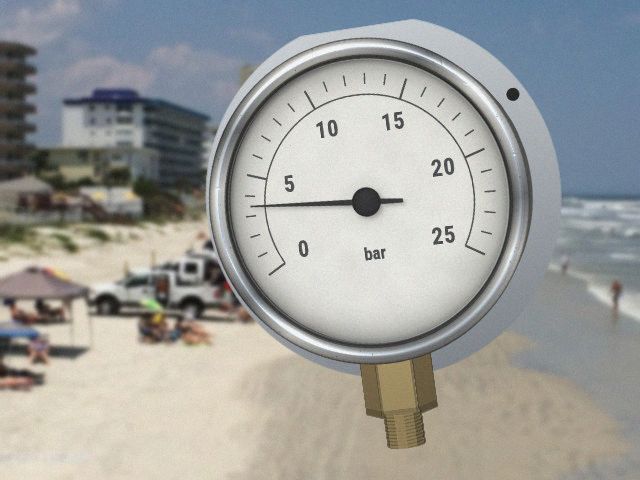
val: {"value": 3.5, "unit": "bar"}
